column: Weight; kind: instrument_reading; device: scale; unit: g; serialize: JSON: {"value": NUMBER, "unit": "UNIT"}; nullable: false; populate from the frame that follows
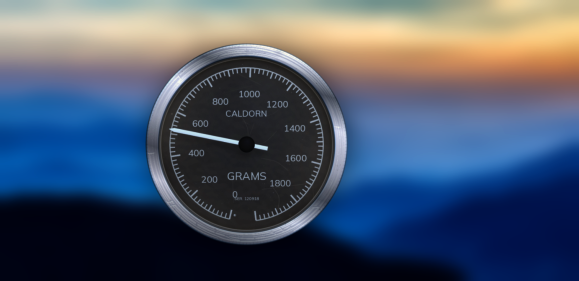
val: {"value": 520, "unit": "g"}
